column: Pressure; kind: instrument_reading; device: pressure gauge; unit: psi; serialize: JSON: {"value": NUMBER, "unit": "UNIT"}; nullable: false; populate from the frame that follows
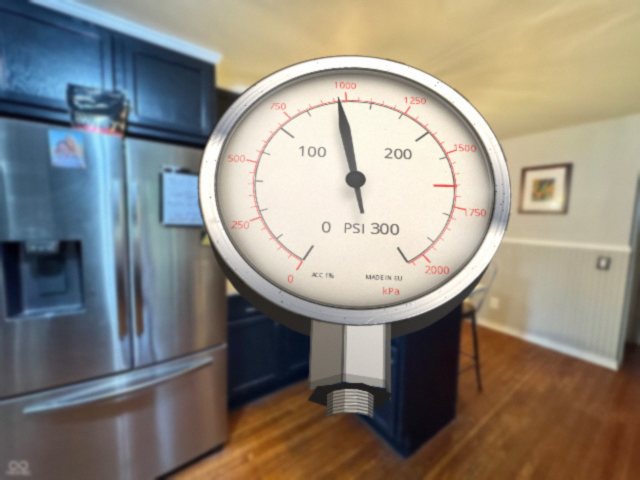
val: {"value": 140, "unit": "psi"}
